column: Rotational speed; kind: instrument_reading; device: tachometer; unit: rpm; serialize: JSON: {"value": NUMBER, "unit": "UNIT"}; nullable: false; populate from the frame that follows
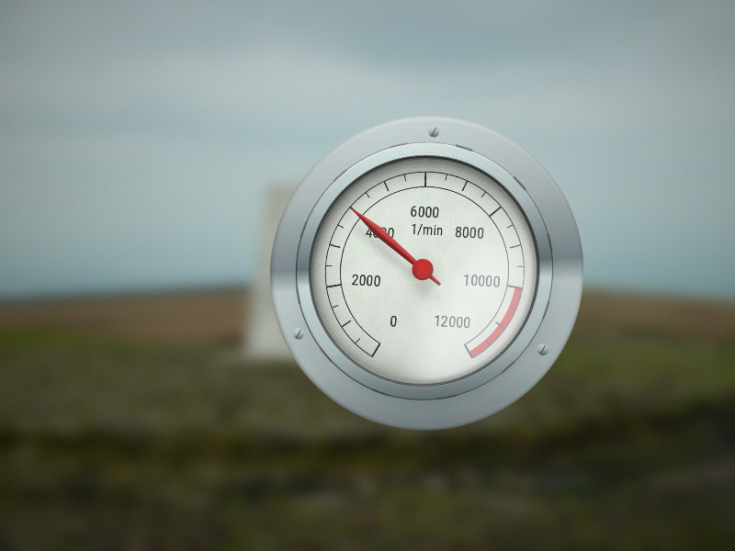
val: {"value": 4000, "unit": "rpm"}
